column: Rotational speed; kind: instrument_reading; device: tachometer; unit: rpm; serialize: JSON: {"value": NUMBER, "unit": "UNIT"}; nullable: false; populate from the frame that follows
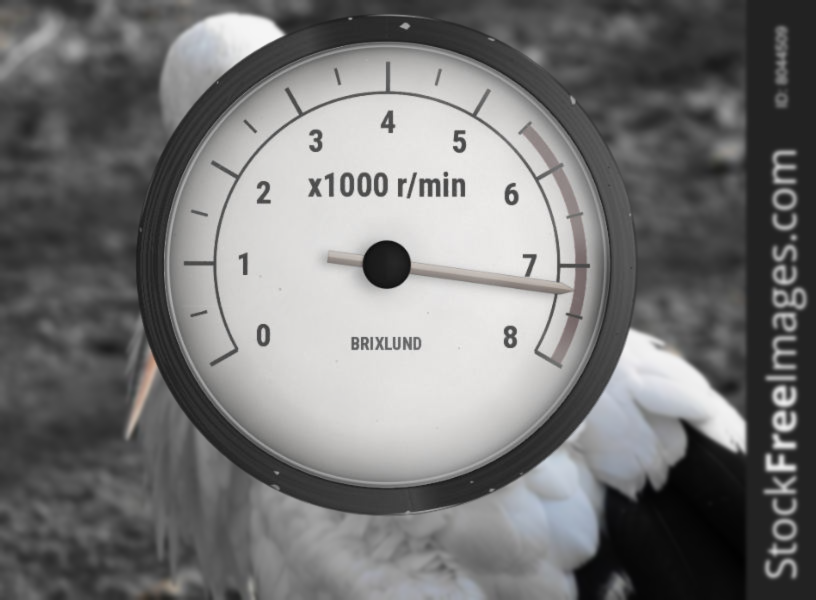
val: {"value": 7250, "unit": "rpm"}
